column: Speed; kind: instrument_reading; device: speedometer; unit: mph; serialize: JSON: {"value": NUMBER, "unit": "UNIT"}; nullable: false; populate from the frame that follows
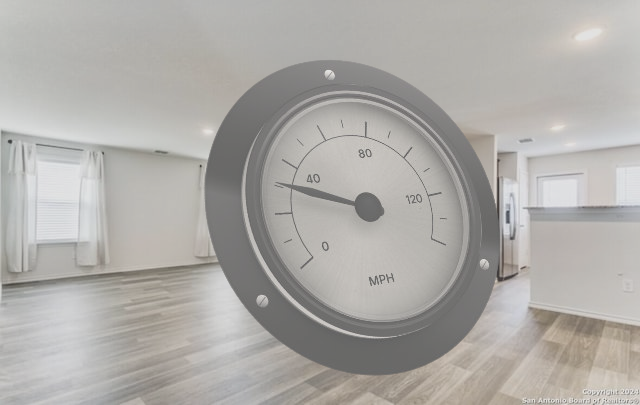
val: {"value": 30, "unit": "mph"}
